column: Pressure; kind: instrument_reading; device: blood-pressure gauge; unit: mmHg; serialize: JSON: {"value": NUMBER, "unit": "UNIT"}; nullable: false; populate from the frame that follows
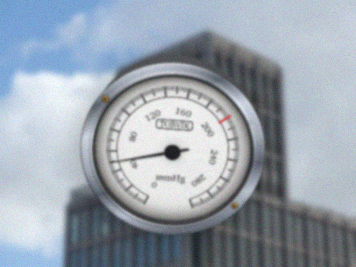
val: {"value": 50, "unit": "mmHg"}
